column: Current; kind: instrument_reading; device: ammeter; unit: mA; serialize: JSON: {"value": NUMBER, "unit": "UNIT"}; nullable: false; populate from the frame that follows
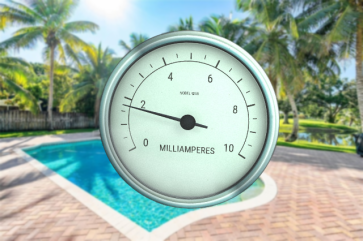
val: {"value": 1.75, "unit": "mA"}
